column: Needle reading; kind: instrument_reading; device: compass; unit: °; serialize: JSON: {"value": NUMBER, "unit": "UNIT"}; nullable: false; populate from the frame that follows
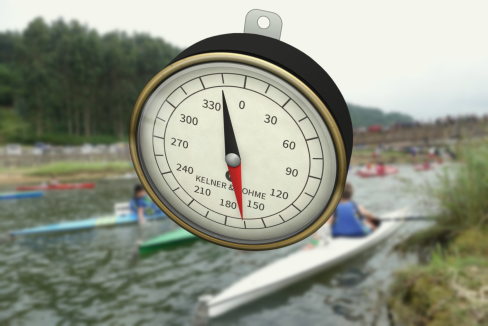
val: {"value": 165, "unit": "°"}
